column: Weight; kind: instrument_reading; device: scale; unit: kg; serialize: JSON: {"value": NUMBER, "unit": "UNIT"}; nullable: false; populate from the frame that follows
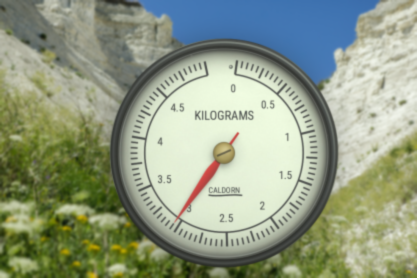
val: {"value": 3.05, "unit": "kg"}
